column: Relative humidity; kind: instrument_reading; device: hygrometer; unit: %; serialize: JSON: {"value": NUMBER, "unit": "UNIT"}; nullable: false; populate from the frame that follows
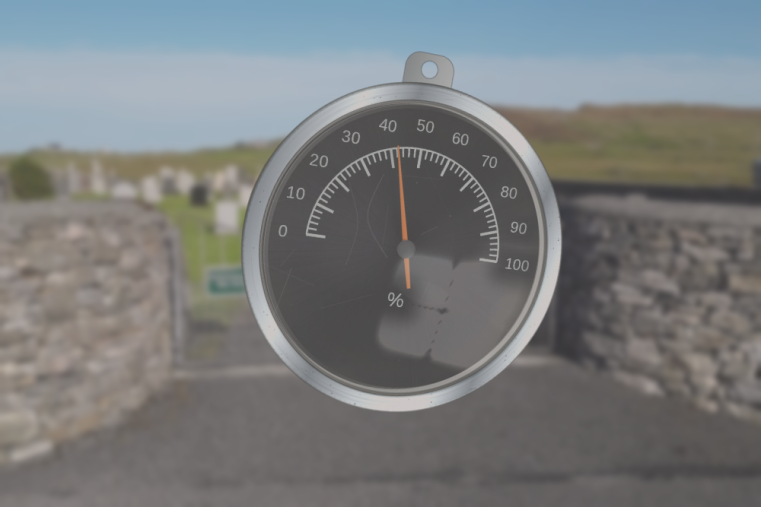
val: {"value": 42, "unit": "%"}
